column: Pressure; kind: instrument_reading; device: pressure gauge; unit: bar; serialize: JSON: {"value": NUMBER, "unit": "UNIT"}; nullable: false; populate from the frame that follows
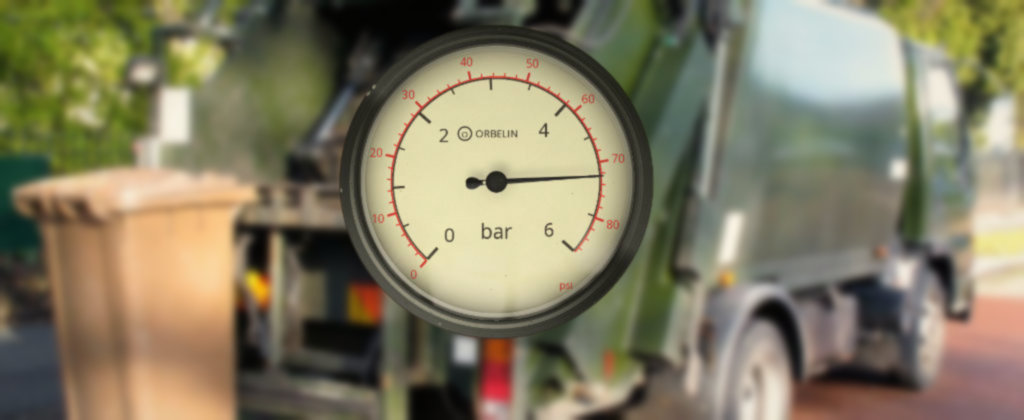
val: {"value": 5, "unit": "bar"}
